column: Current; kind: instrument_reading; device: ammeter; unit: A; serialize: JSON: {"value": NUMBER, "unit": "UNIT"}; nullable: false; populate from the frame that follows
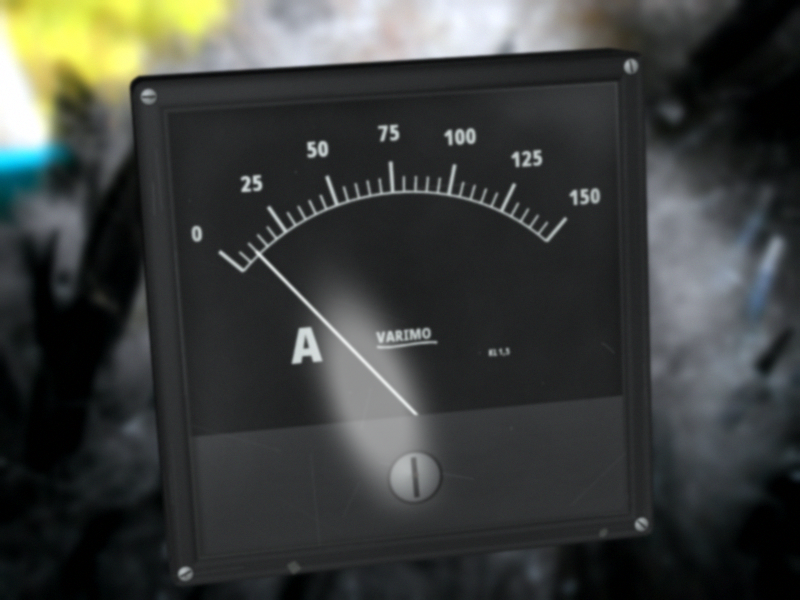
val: {"value": 10, "unit": "A"}
